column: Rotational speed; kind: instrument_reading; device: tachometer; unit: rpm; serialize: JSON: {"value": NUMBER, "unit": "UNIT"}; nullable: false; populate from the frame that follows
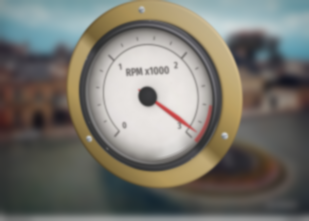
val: {"value": 2900, "unit": "rpm"}
